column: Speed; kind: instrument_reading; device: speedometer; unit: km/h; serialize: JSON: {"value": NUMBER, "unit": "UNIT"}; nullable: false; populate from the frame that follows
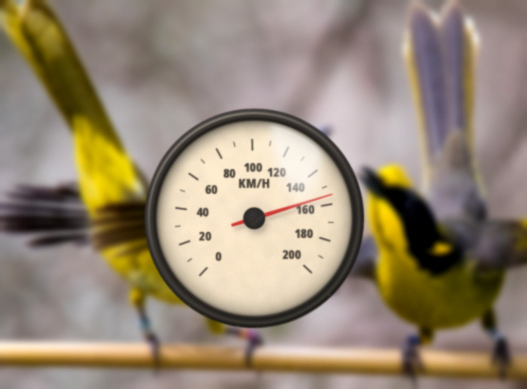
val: {"value": 155, "unit": "km/h"}
